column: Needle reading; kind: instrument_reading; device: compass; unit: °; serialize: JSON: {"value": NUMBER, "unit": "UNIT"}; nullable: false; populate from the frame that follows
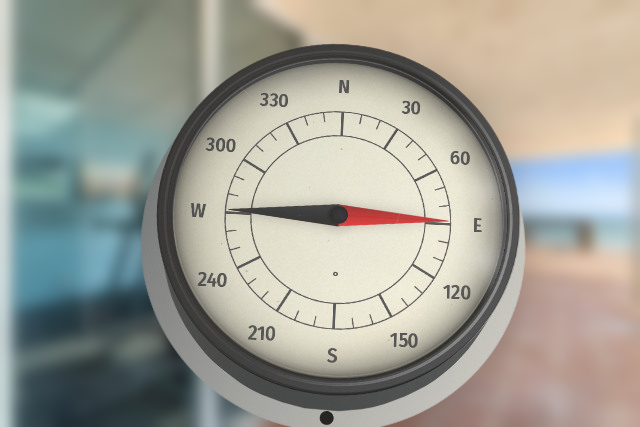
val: {"value": 90, "unit": "°"}
